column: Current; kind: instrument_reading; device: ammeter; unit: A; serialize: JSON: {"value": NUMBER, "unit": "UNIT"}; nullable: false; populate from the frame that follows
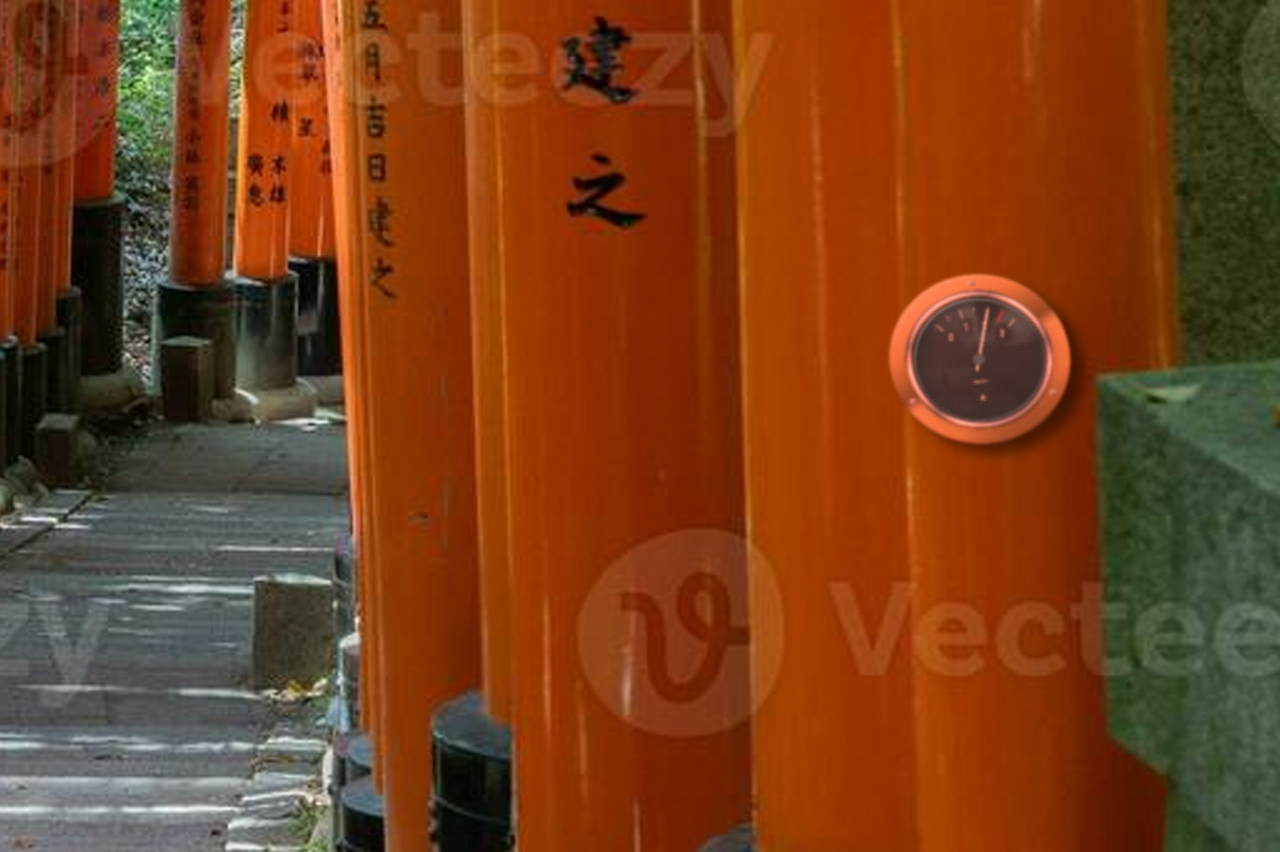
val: {"value": 2, "unit": "A"}
